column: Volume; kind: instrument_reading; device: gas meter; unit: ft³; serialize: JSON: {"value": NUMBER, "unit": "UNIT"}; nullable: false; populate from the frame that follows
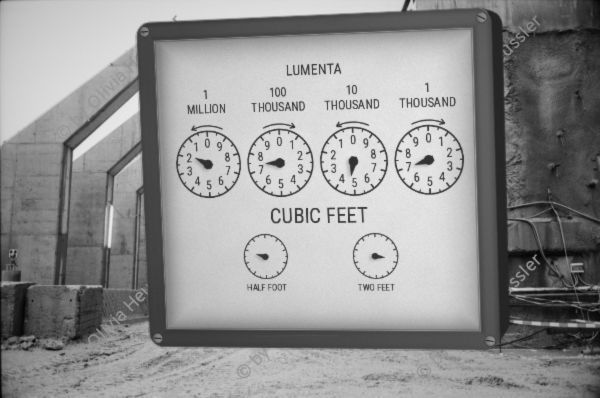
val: {"value": 174700, "unit": "ft³"}
